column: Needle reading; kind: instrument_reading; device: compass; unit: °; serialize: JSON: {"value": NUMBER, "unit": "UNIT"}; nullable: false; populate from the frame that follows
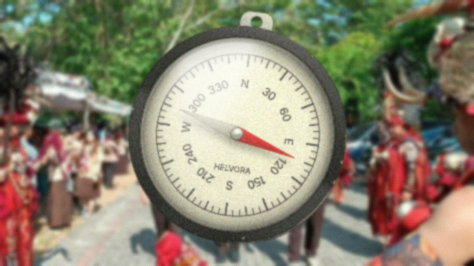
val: {"value": 105, "unit": "°"}
